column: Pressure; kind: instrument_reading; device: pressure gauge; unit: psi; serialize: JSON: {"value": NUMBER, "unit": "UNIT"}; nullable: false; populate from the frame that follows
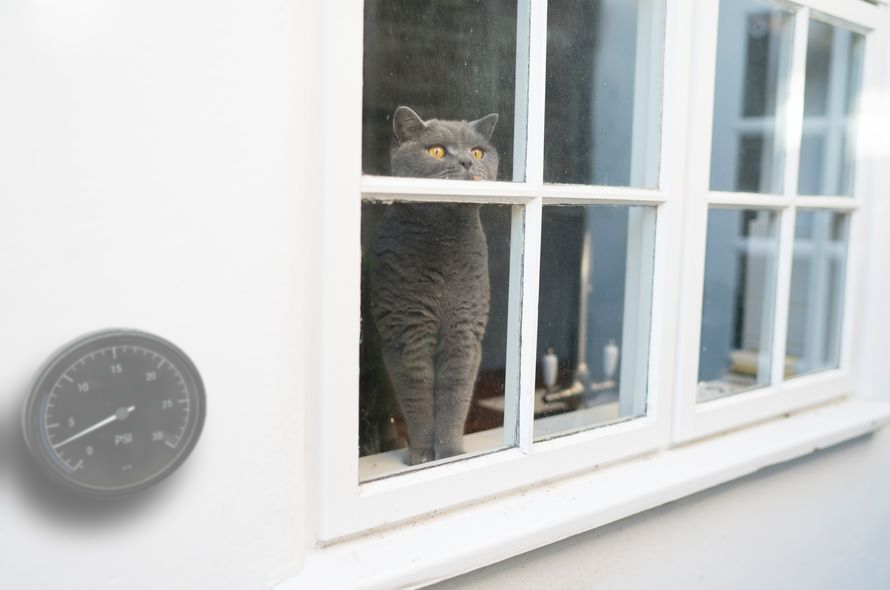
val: {"value": 3, "unit": "psi"}
